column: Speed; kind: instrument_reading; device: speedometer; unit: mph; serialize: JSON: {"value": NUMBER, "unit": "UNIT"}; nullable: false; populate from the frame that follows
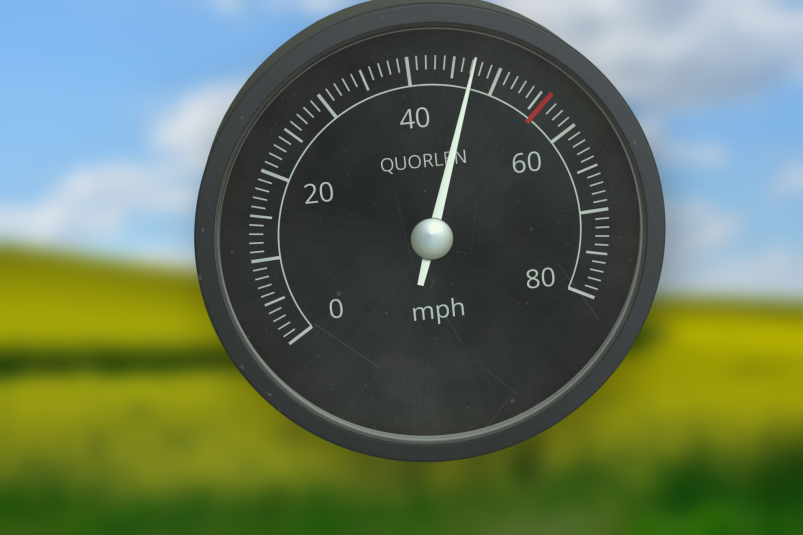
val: {"value": 47, "unit": "mph"}
